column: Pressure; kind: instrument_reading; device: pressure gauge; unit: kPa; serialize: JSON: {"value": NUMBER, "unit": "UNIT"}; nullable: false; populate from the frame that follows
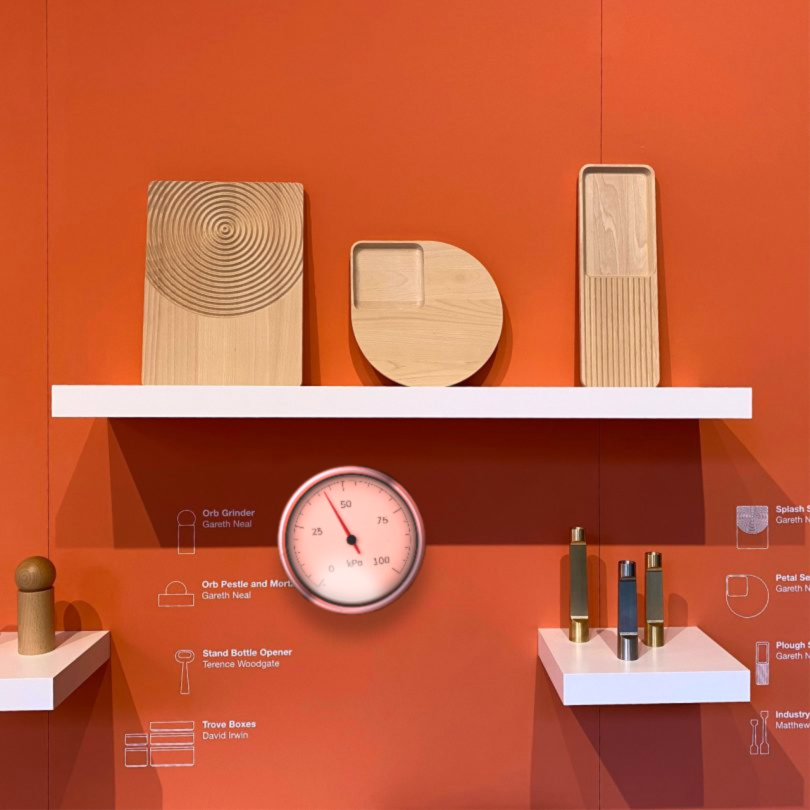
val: {"value": 42.5, "unit": "kPa"}
